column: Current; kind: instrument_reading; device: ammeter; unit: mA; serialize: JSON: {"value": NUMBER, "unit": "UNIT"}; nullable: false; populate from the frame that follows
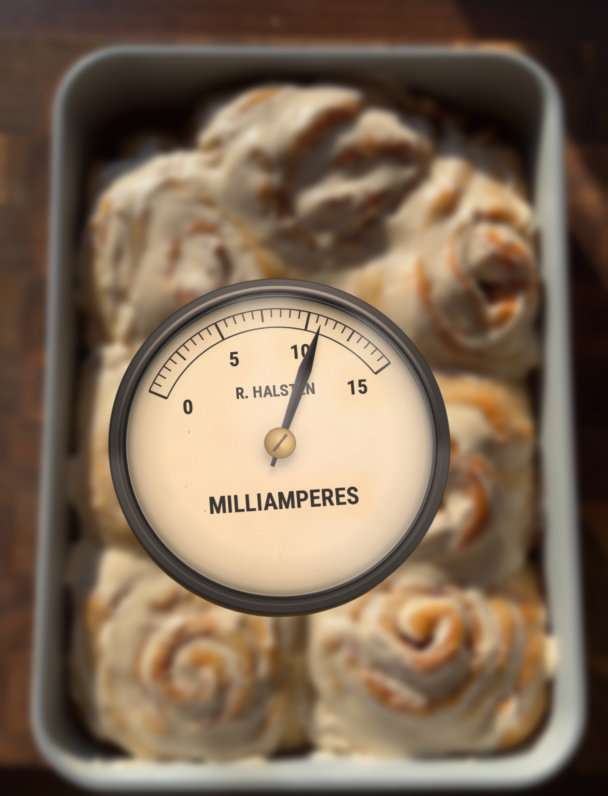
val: {"value": 10.75, "unit": "mA"}
